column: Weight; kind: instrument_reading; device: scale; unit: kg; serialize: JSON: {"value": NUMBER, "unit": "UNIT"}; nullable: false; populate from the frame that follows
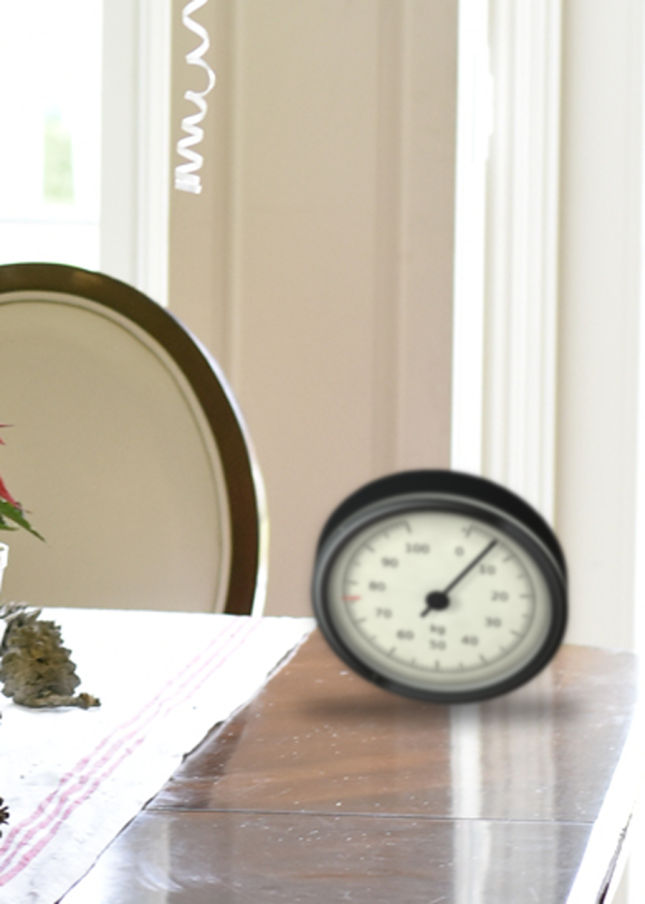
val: {"value": 5, "unit": "kg"}
